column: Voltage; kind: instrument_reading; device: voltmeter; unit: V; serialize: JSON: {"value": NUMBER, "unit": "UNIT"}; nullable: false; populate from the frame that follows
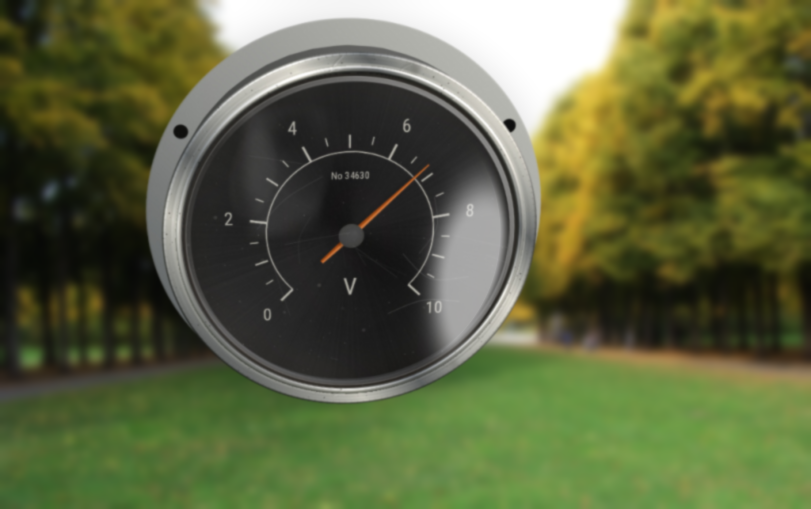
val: {"value": 6.75, "unit": "V"}
